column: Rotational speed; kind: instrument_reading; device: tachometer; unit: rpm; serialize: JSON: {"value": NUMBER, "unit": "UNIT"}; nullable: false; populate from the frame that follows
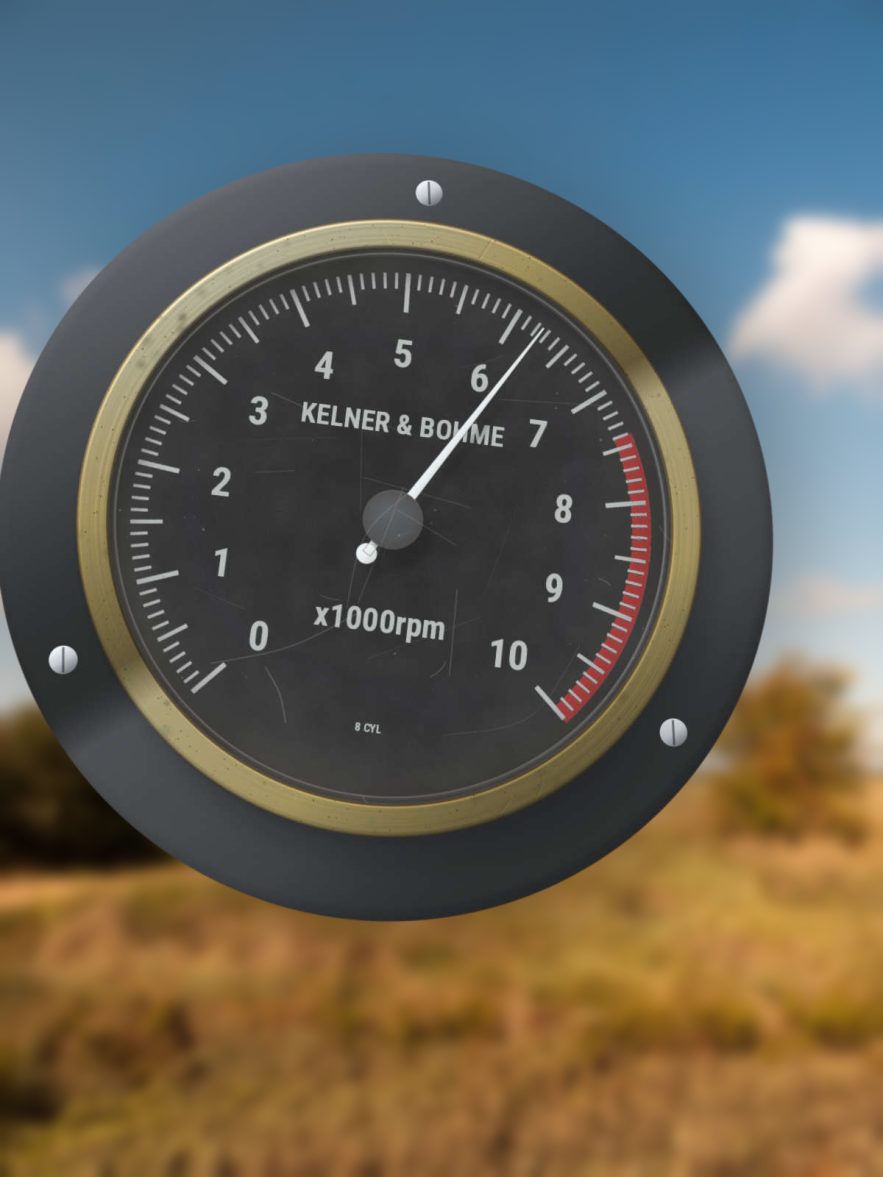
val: {"value": 6250, "unit": "rpm"}
